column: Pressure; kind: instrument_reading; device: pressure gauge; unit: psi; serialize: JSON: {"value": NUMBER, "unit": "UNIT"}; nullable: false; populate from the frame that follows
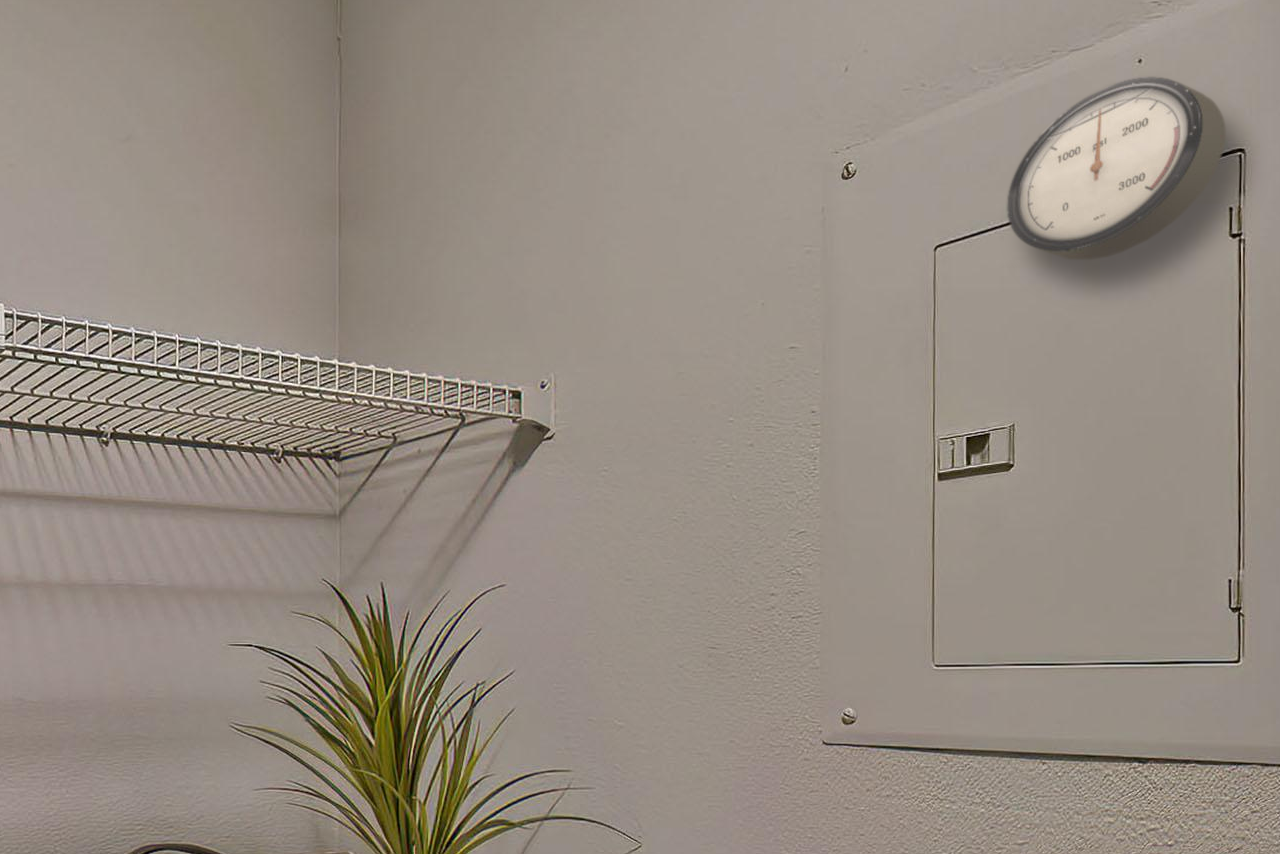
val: {"value": 1500, "unit": "psi"}
